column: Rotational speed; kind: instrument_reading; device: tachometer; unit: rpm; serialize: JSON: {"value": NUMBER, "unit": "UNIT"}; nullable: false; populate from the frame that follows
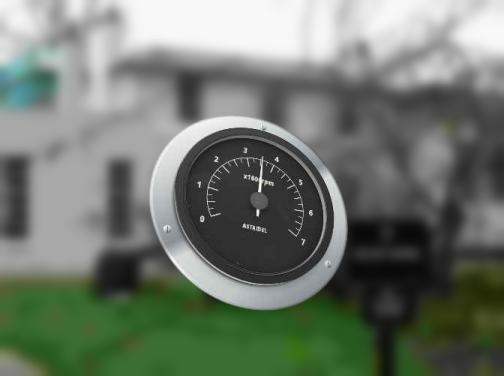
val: {"value": 3500, "unit": "rpm"}
